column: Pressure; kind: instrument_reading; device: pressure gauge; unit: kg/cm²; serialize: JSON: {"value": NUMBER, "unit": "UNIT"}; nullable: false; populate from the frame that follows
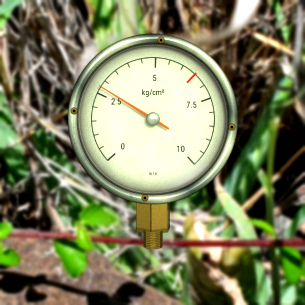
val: {"value": 2.75, "unit": "kg/cm²"}
